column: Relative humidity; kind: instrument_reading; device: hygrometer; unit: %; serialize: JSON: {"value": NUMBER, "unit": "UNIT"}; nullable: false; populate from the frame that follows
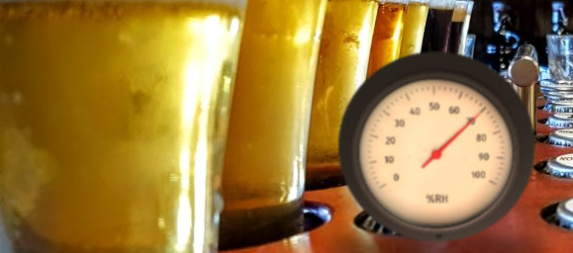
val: {"value": 70, "unit": "%"}
